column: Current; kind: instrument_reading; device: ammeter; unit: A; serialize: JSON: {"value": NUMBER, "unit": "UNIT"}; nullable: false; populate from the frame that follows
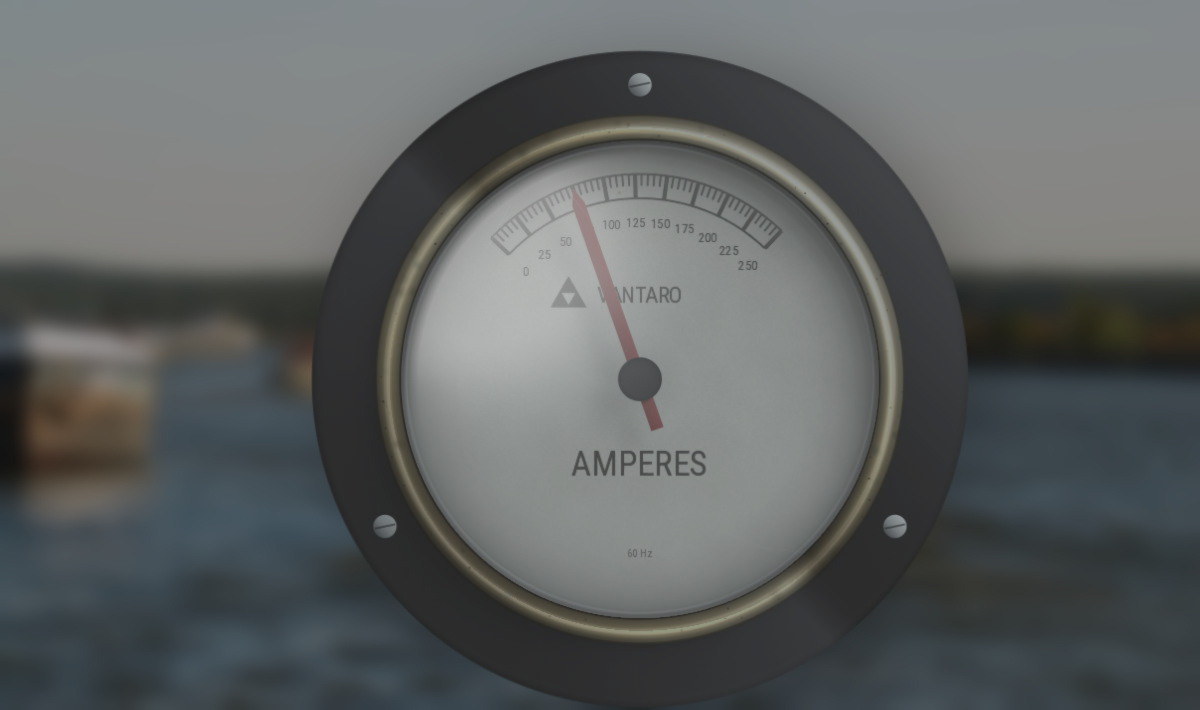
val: {"value": 75, "unit": "A"}
